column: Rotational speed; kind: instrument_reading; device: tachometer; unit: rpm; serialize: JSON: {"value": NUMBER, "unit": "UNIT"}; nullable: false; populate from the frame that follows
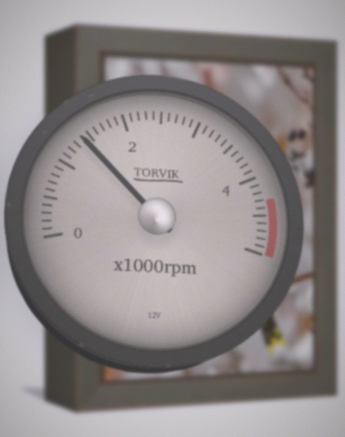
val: {"value": 1400, "unit": "rpm"}
